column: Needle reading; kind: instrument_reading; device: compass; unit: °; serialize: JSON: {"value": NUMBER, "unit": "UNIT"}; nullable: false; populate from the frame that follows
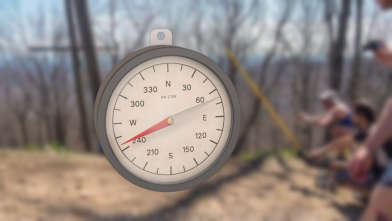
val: {"value": 247.5, "unit": "°"}
